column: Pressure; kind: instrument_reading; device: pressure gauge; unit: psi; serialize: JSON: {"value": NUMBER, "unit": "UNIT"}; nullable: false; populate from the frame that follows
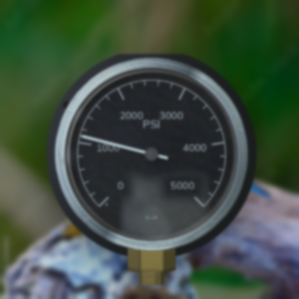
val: {"value": 1100, "unit": "psi"}
